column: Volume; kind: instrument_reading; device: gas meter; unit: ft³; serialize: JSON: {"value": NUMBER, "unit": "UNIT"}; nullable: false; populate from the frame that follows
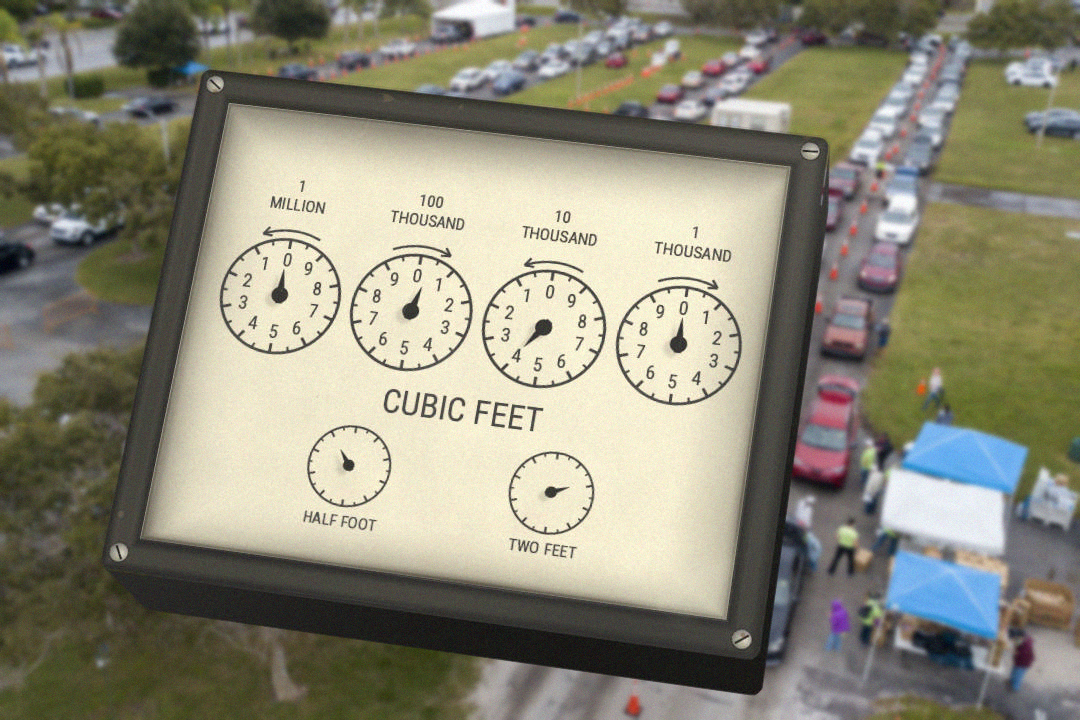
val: {"value": 4000, "unit": "ft³"}
